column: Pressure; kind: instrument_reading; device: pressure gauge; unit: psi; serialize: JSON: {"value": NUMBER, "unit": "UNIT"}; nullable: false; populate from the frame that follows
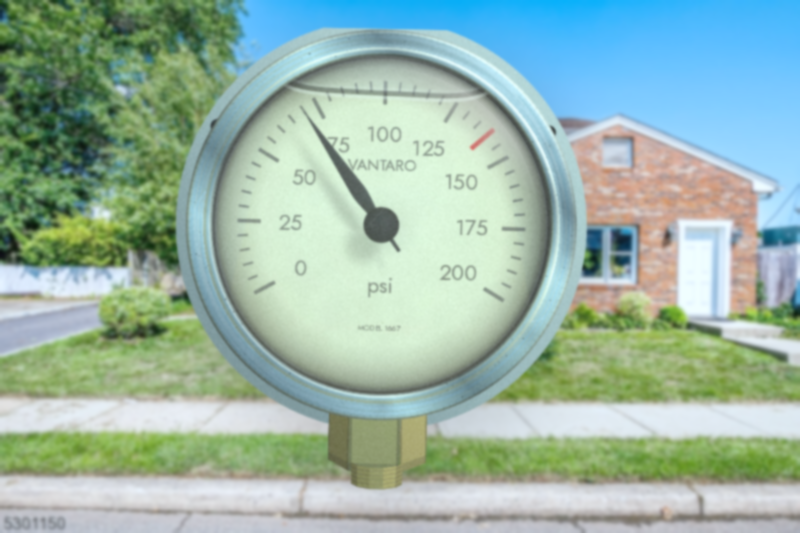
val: {"value": 70, "unit": "psi"}
